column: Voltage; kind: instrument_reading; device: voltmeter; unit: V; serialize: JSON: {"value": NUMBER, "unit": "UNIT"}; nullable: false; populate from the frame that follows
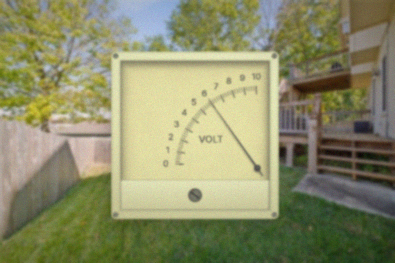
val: {"value": 6, "unit": "V"}
